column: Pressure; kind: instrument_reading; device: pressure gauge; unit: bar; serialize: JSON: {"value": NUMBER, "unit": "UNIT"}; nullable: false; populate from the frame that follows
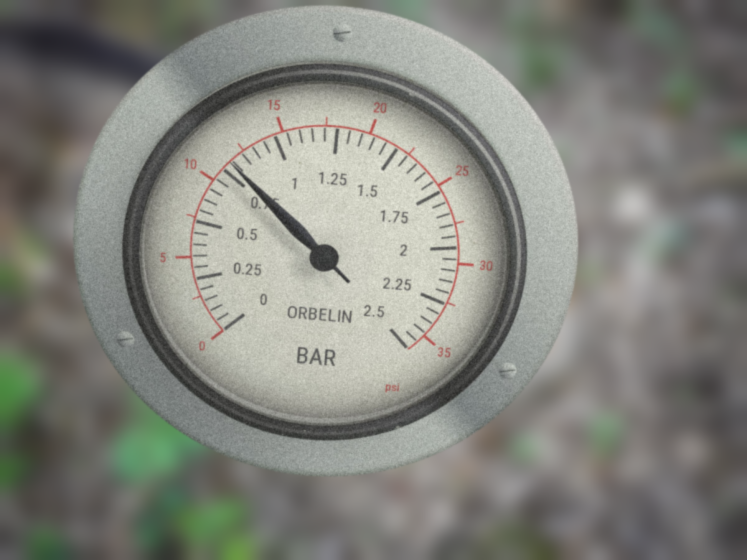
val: {"value": 0.8, "unit": "bar"}
